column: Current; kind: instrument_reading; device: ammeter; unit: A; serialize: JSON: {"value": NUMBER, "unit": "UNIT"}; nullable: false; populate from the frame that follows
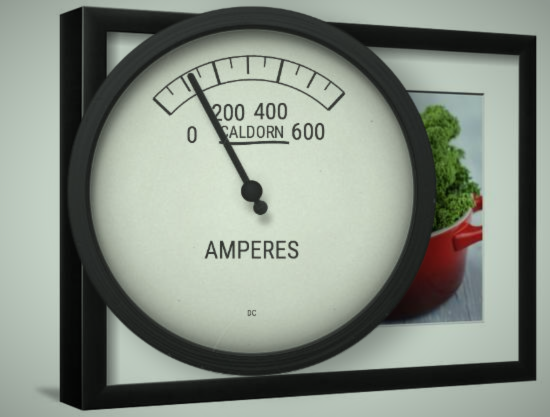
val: {"value": 125, "unit": "A"}
